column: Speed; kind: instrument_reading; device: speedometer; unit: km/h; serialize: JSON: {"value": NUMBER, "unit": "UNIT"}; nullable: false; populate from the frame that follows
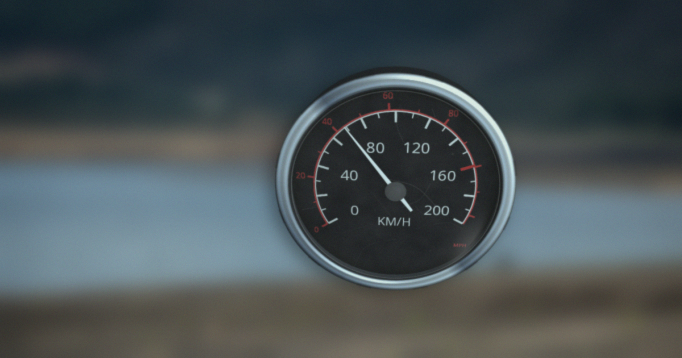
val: {"value": 70, "unit": "km/h"}
